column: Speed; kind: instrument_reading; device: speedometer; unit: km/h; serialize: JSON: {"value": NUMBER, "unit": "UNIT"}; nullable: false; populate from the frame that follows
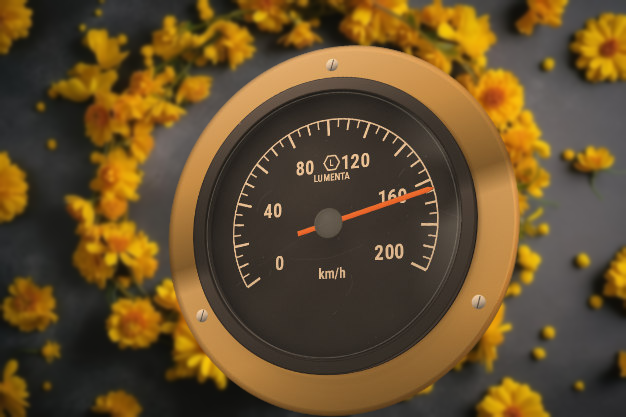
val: {"value": 165, "unit": "km/h"}
